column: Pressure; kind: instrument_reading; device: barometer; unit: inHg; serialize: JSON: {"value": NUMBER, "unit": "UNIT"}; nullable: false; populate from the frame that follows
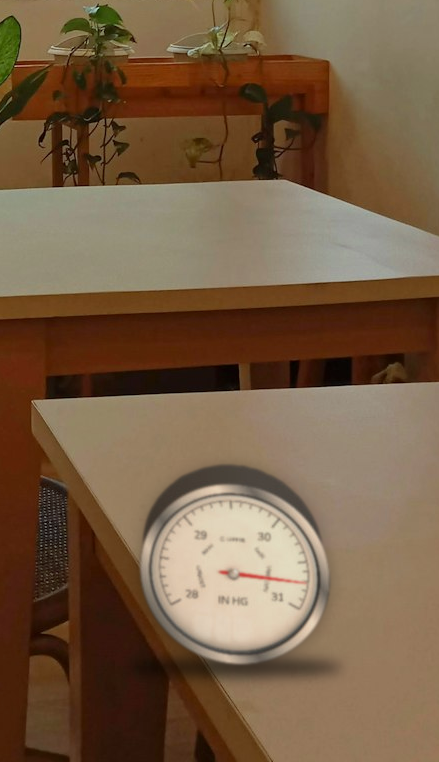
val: {"value": 30.7, "unit": "inHg"}
